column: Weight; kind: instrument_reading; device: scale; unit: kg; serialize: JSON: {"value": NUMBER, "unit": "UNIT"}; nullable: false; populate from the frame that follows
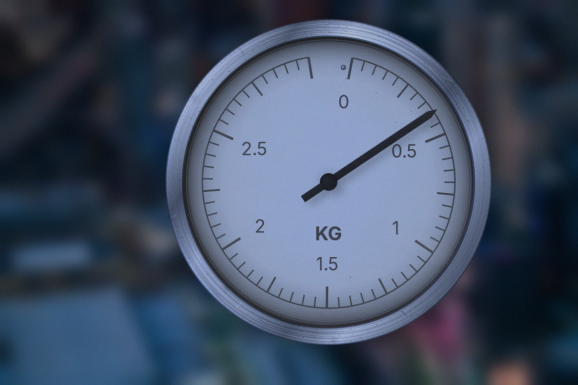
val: {"value": 0.4, "unit": "kg"}
